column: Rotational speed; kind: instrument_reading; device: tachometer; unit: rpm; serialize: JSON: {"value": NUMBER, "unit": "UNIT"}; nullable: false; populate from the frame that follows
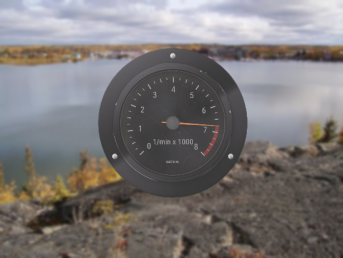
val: {"value": 6750, "unit": "rpm"}
